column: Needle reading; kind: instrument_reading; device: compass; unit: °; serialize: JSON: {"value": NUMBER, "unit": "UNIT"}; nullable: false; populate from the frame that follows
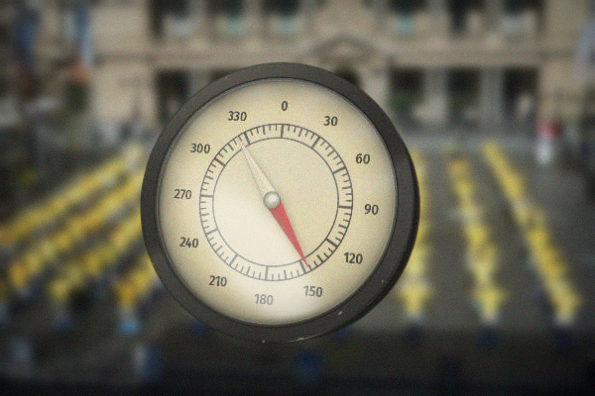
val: {"value": 145, "unit": "°"}
